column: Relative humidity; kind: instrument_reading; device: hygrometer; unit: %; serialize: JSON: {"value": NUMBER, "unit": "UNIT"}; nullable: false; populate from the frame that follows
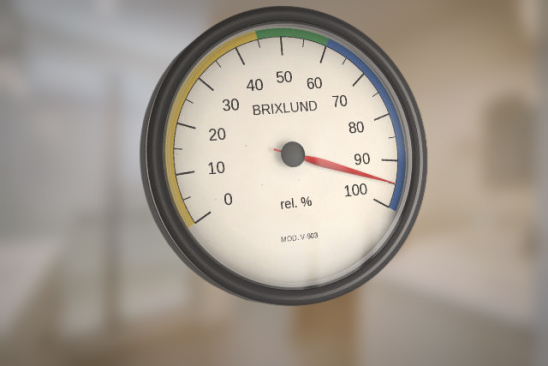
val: {"value": 95, "unit": "%"}
